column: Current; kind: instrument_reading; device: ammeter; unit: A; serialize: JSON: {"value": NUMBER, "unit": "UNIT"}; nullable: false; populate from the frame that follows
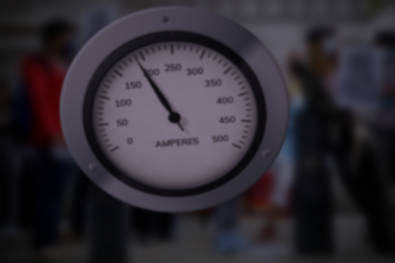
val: {"value": 190, "unit": "A"}
